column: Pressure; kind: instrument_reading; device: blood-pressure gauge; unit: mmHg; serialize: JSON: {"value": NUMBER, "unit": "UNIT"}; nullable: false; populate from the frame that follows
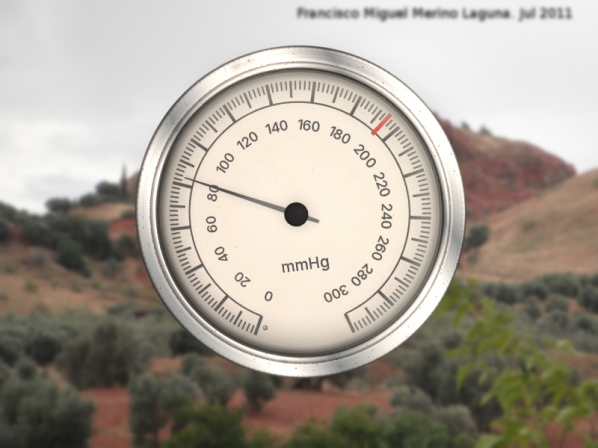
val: {"value": 84, "unit": "mmHg"}
